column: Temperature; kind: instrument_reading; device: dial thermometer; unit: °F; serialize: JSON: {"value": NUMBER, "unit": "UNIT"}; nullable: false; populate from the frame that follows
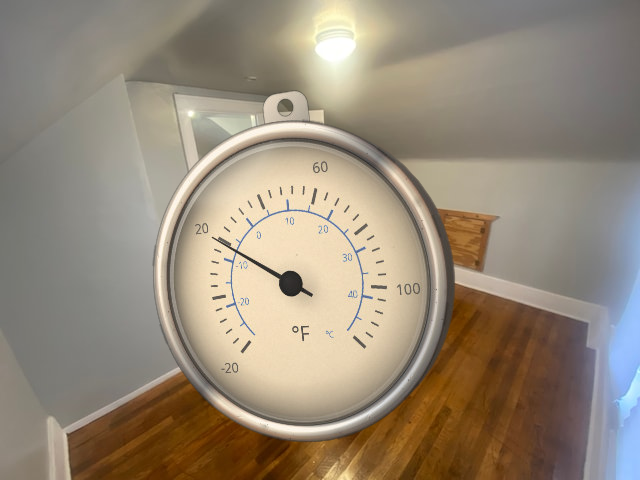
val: {"value": 20, "unit": "°F"}
